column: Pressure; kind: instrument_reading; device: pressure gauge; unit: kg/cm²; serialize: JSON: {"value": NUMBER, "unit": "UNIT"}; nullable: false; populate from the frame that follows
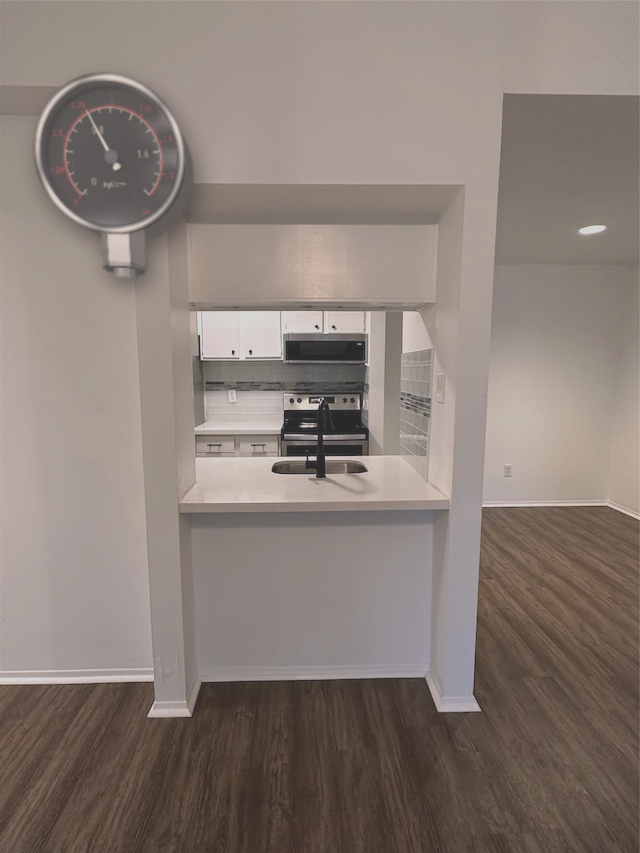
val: {"value": 0.8, "unit": "kg/cm²"}
